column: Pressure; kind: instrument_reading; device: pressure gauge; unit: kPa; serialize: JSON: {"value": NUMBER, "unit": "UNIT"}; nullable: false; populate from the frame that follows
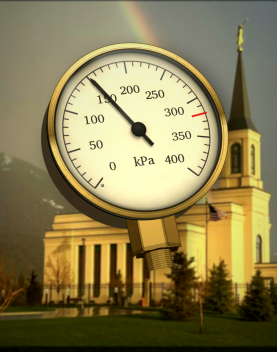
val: {"value": 150, "unit": "kPa"}
